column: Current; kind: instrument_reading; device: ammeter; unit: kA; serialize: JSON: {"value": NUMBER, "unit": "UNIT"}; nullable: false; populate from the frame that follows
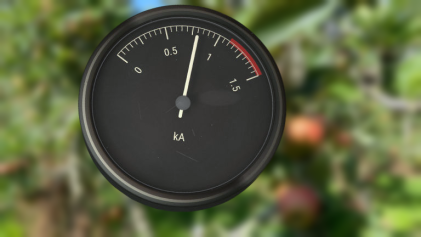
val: {"value": 0.8, "unit": "kA"}
